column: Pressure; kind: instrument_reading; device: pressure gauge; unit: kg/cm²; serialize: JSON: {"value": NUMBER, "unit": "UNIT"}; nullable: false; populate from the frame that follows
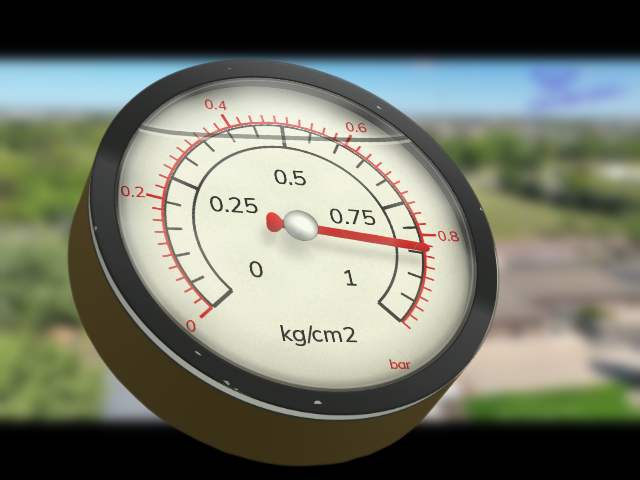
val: {"value": 0.85, "unit": "kg/cm²"}
